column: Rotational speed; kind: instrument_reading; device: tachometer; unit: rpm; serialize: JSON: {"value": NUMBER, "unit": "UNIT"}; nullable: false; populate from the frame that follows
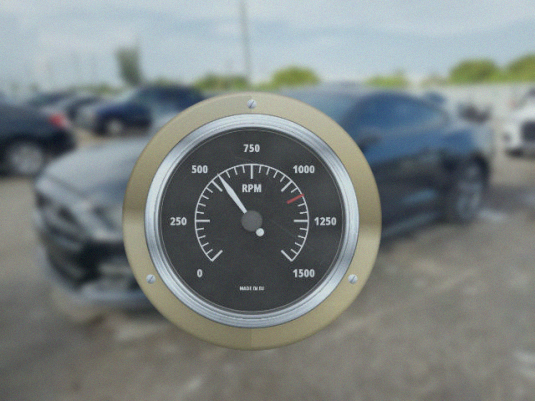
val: {"value": 550, "unit": "rpm"}
